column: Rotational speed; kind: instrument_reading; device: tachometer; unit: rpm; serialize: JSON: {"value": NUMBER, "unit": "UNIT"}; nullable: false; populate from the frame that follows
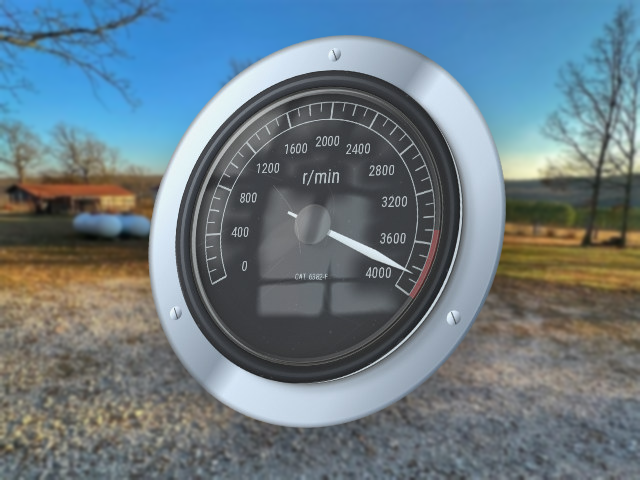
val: {"value": 3850, "unit": "rpm"}
